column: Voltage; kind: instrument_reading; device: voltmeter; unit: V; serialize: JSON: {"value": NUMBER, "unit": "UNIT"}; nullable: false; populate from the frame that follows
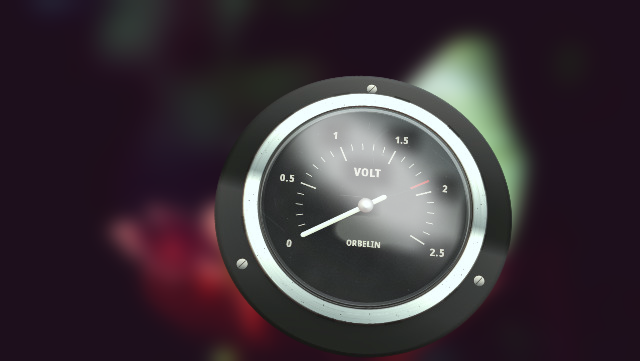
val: {"value": 0, "unit": "V"}
